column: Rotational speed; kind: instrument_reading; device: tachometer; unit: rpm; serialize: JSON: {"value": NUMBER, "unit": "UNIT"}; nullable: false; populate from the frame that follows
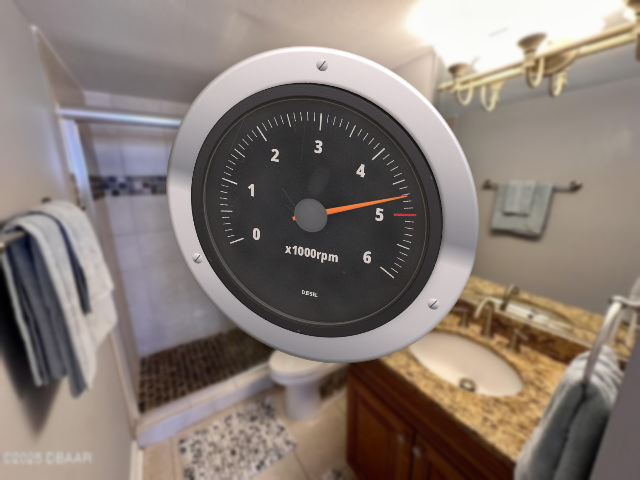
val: {"value": 4700, "unit": "rpm"}
